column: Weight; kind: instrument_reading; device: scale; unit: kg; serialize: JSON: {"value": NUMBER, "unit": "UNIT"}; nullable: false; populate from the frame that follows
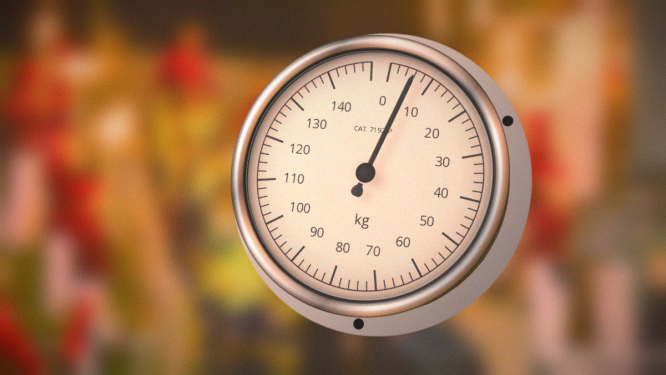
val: {"value": 6, "unit": "kg"}
